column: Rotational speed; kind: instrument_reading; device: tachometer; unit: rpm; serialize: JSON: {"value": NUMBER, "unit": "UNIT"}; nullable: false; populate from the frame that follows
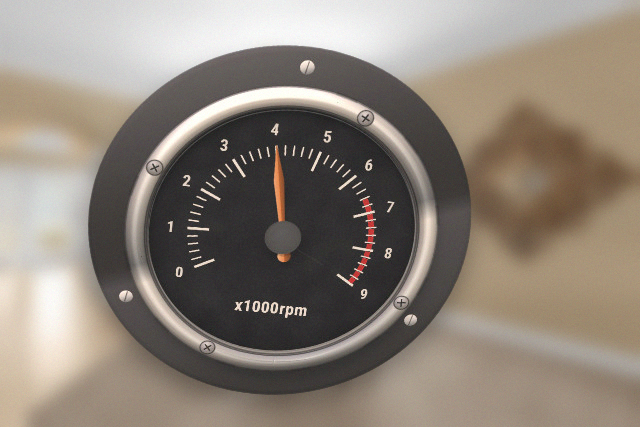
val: {"value": 4000, "unit": "rpm"}
